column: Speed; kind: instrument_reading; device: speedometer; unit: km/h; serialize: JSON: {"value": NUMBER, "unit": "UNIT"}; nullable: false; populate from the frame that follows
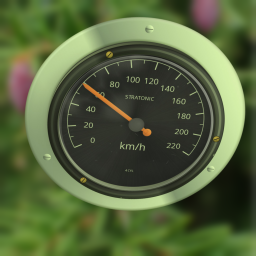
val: {"value": 60, "unit": "km/h"}
